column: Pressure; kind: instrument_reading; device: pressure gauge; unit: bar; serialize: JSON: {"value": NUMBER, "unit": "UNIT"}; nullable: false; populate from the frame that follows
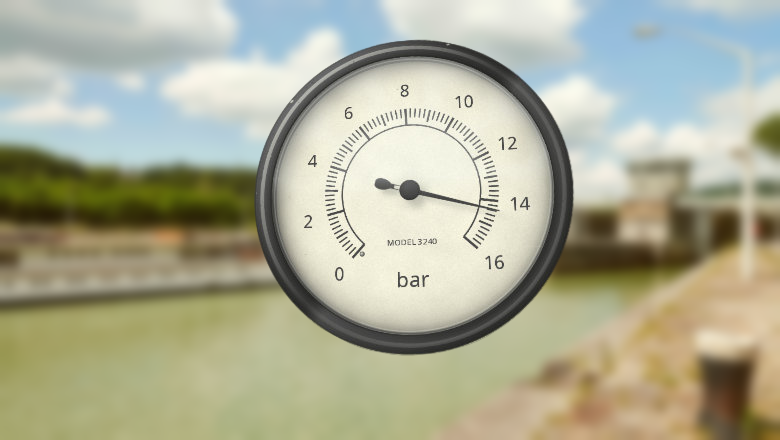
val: {"value": 14.4, "unit": "bar"}
